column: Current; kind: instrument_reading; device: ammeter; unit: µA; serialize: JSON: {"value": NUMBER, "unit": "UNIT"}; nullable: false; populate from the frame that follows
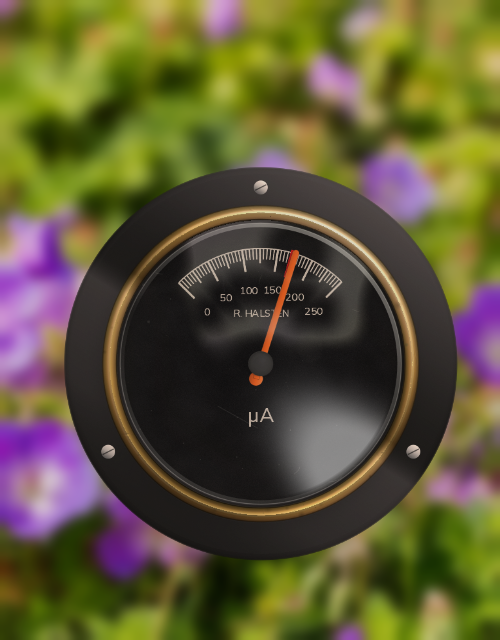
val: {"value": 175, "unit": "µA"}
